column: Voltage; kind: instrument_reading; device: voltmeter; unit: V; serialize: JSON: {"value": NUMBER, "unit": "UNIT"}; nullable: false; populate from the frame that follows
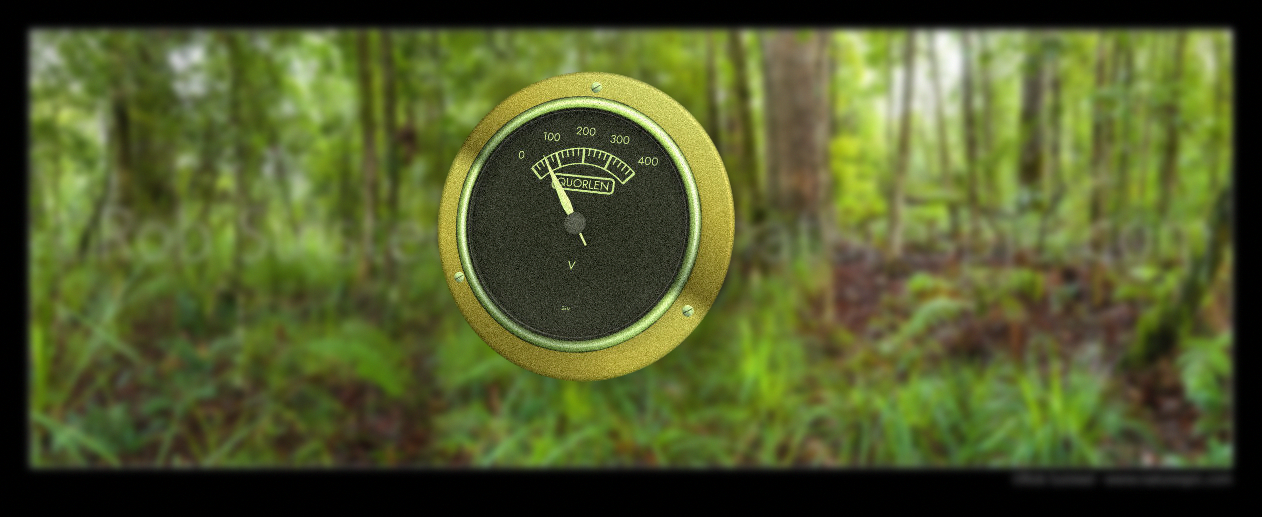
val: {"value": 60, "unit": "V"}
